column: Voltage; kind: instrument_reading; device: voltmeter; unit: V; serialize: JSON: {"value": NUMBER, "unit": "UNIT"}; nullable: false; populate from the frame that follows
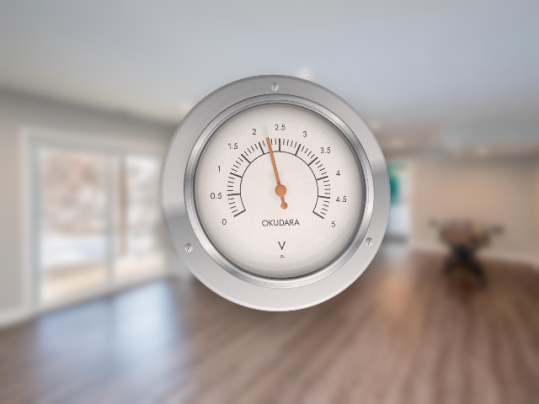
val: {"value": 2.2, "unit": "V"}
